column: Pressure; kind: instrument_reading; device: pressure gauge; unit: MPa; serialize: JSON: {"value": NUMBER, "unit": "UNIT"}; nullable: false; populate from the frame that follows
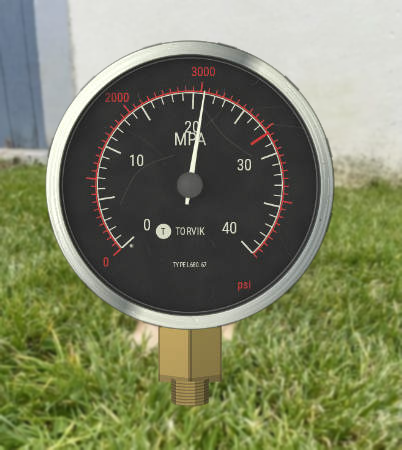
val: {"value": 21, "unit": "MPa"}
